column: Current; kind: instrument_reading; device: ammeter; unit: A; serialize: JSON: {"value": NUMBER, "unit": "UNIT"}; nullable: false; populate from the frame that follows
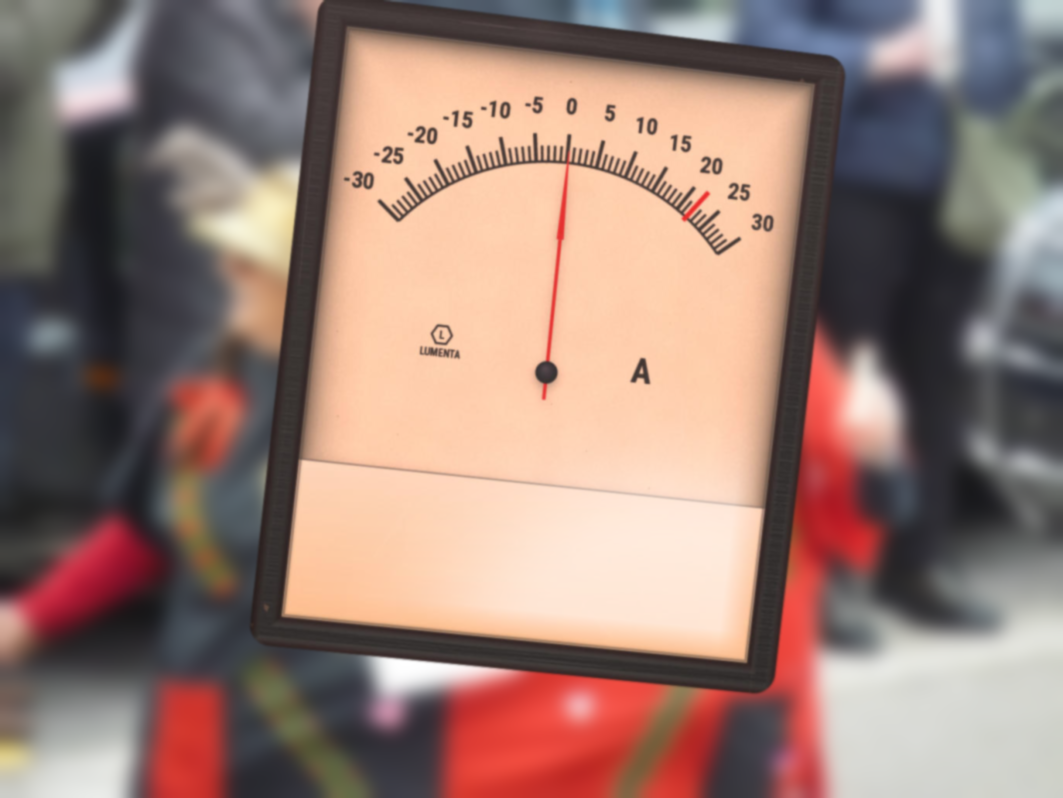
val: {"value": 0, "unit": "A"}
